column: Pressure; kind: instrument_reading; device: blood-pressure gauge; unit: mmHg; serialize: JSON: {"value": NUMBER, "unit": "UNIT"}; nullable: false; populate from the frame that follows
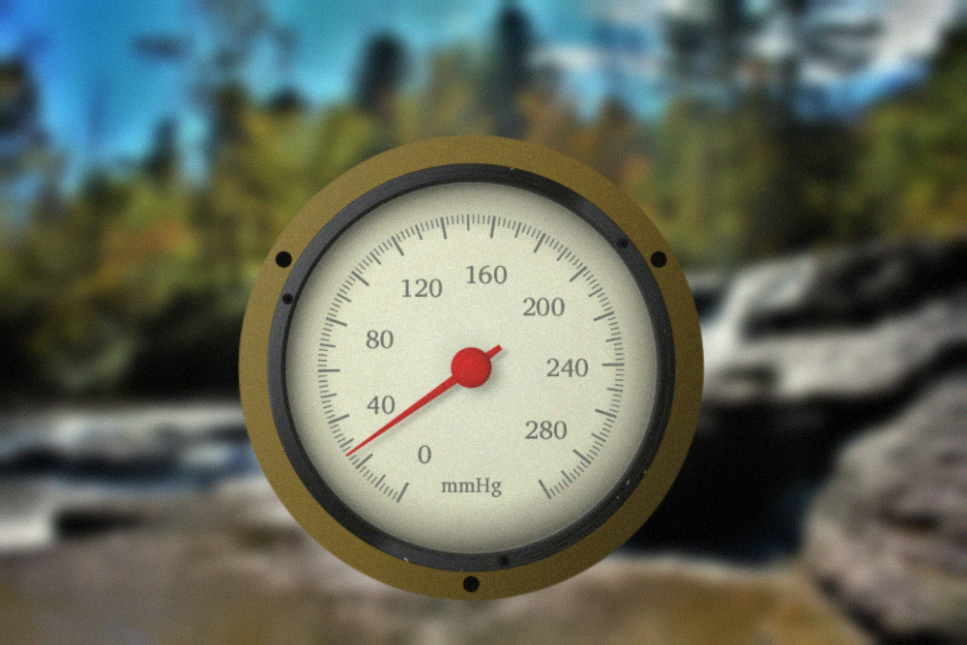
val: {"value": 26, "unit": "mmHg"}
